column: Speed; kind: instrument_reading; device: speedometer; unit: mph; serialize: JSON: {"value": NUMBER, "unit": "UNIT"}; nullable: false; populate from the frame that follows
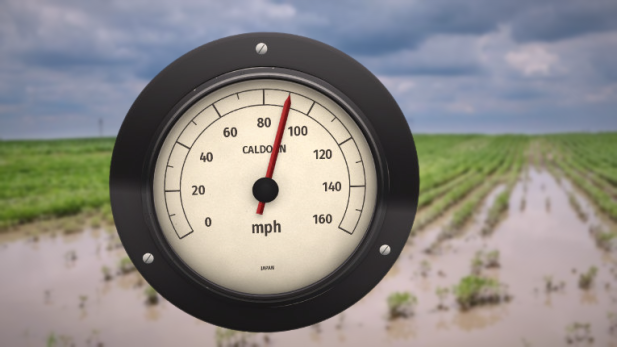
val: {"value": 90, "unit": "mph"}
